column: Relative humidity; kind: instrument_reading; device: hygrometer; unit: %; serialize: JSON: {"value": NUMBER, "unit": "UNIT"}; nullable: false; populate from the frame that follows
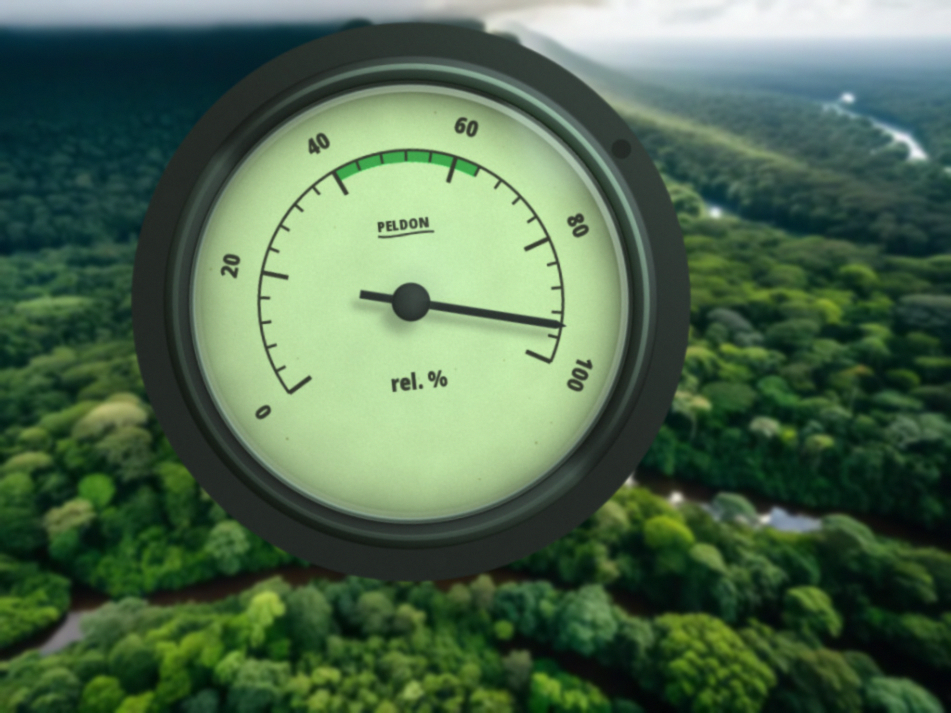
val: {"value": 94, "unit": "%"}
